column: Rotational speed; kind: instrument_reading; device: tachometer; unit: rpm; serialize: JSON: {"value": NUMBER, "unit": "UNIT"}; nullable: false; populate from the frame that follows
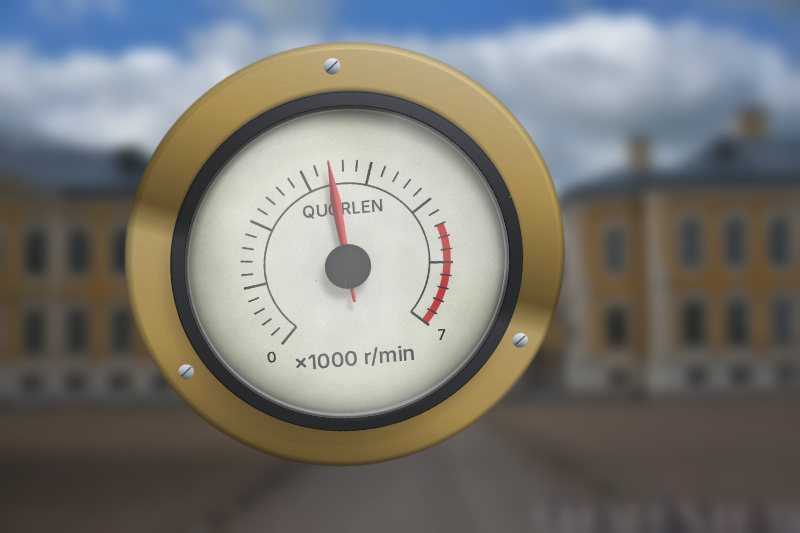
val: {"value": 3400, "unit": "rpm"}
